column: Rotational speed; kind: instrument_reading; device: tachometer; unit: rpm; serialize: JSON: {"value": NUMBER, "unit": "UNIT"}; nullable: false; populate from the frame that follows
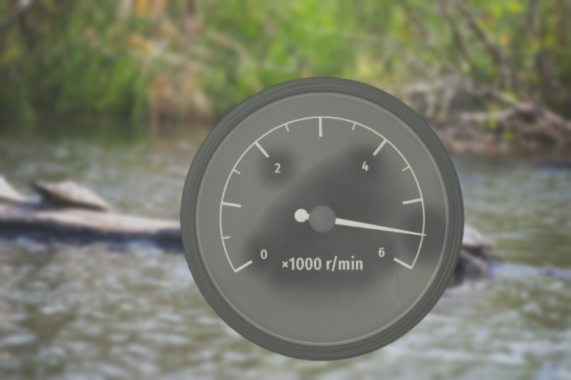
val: {"value": 5500, "unit": "rpm"}
